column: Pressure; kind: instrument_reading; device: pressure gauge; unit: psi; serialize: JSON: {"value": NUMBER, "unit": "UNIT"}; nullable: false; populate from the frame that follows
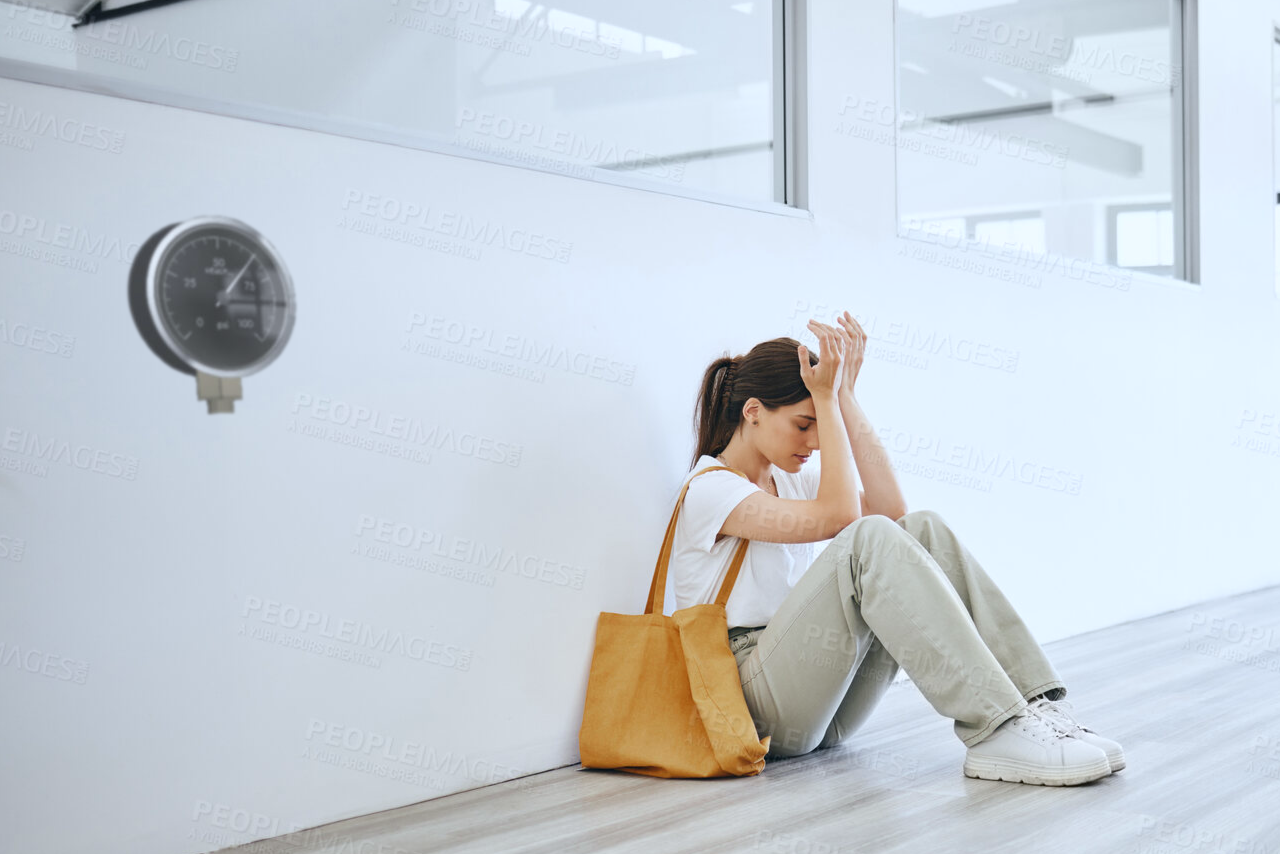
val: {"value": 65, "unit": "psi"}
